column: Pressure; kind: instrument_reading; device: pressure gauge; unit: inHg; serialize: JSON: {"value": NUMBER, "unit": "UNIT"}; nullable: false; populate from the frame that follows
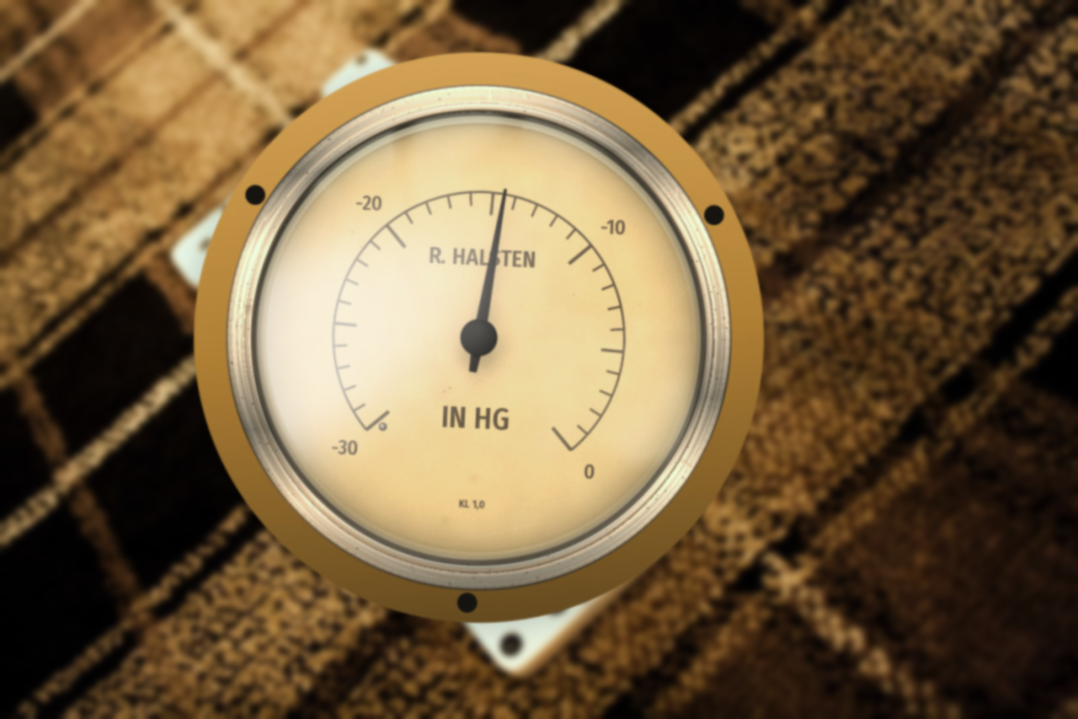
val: {"value": -14.5, "unit": "inHg"}
